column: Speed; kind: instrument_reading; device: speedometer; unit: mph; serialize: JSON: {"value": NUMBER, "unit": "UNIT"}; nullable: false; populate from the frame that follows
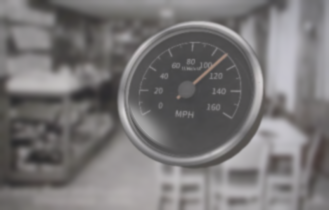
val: {"value": 110, "unit": "mph"}
